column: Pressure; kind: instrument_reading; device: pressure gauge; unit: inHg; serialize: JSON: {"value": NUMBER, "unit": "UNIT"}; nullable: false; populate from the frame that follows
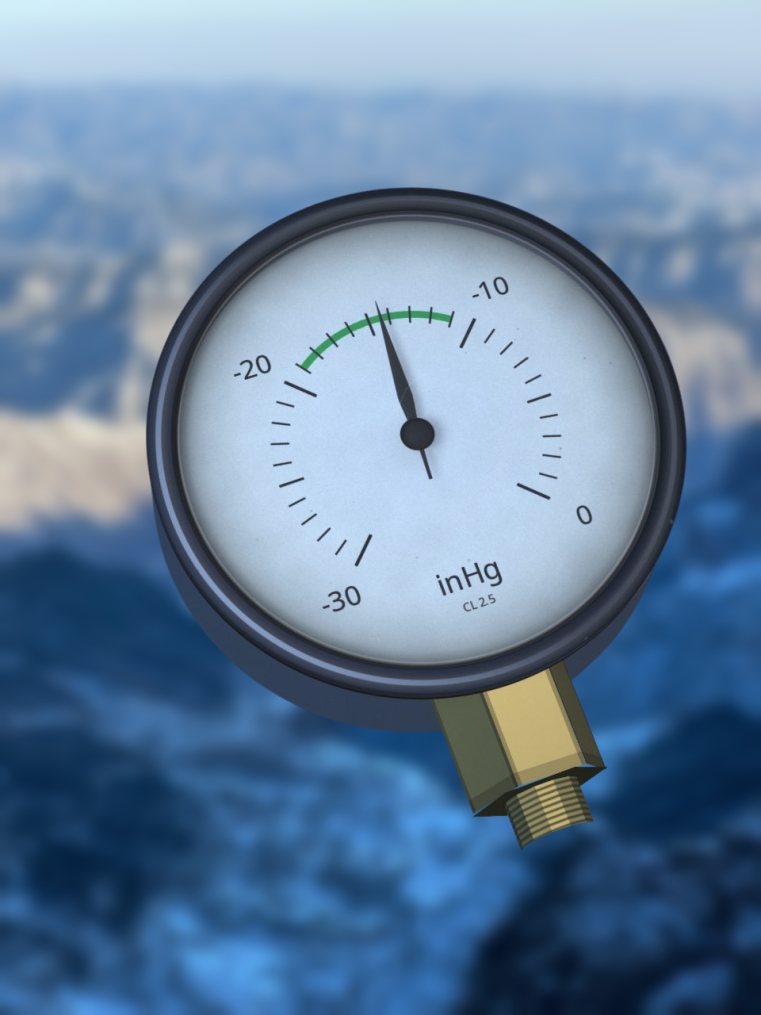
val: {"value": -14.5, "unit": "inHg"}
